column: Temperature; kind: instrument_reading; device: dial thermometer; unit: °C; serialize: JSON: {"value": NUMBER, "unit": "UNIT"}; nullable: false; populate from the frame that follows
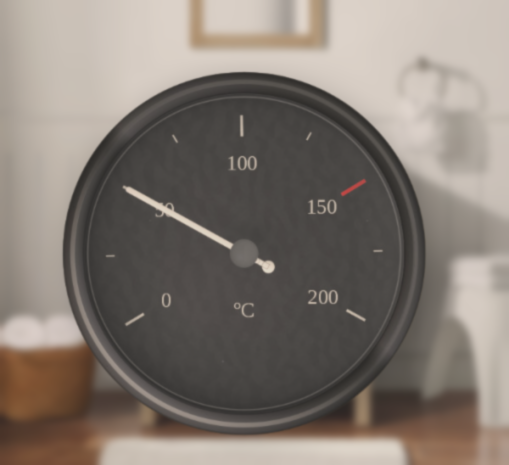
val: {"value": 50, "unit": "°C"}
